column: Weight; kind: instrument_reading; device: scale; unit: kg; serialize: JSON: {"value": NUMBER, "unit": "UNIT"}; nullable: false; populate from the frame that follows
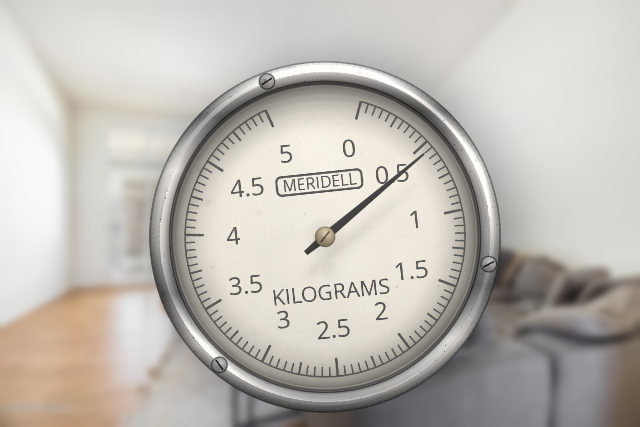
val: {"value": 0.55, "unit": "kg"}
